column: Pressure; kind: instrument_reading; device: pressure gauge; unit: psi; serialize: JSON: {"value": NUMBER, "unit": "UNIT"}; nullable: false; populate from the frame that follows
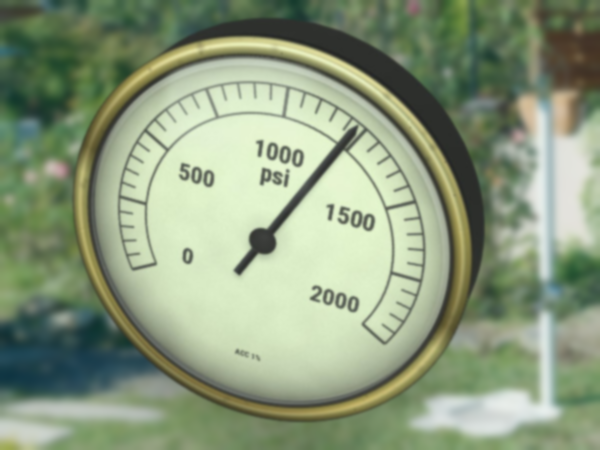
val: {"value": 1225, "unit": "psi"}
